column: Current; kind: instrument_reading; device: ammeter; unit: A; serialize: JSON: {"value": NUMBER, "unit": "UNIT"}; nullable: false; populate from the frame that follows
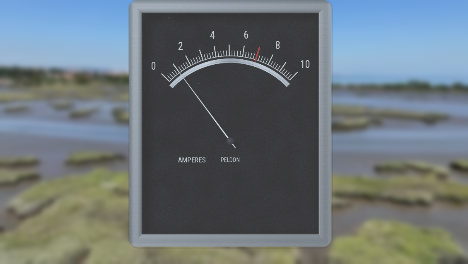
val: {"value": 1, "unit": "A"}
